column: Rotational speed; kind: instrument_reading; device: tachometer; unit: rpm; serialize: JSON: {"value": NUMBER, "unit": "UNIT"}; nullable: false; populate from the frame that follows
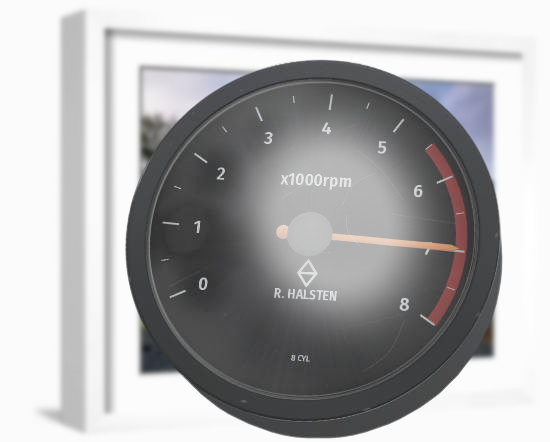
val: {"value": 7000, "unit": "rpm"}
